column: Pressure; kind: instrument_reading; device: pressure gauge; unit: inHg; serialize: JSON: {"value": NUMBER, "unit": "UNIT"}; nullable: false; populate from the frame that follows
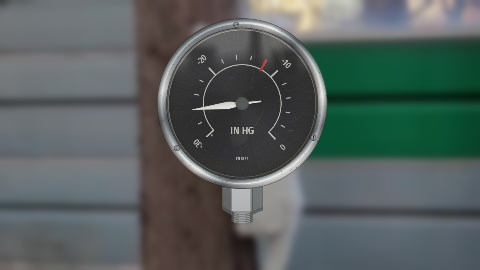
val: {"value": -26, "unit": "inHg"}
